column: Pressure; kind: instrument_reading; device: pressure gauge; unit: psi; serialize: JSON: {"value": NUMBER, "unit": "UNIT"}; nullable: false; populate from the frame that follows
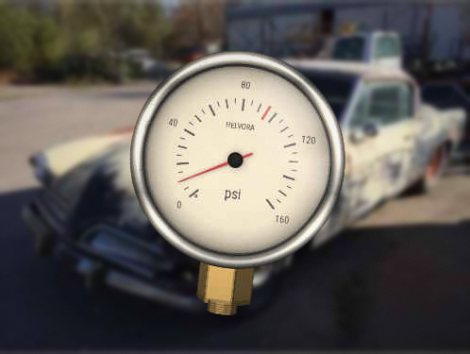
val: {"value": 10, "unit": "psi"}
